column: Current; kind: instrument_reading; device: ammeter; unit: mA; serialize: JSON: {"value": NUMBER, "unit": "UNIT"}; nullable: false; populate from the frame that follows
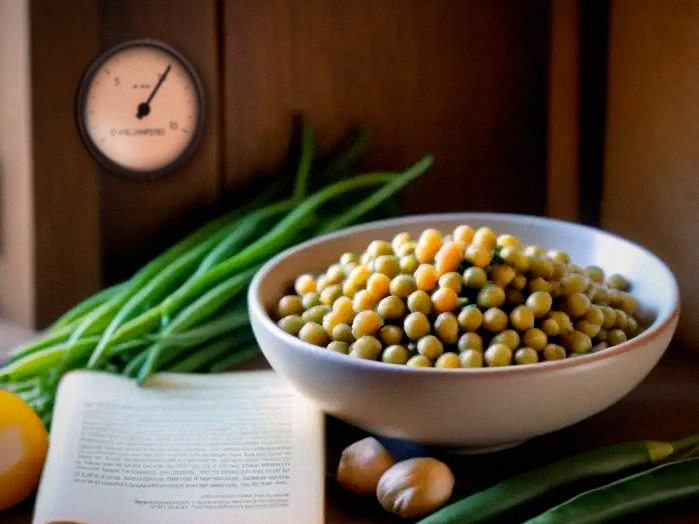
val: {"value": 10, "unit": "mA"}
